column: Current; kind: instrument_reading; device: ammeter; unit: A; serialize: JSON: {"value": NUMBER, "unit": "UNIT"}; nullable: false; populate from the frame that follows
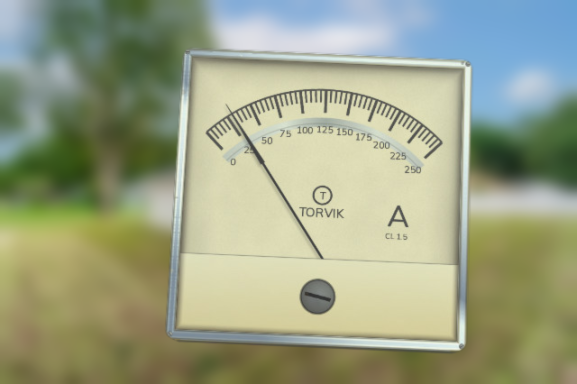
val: {"value": 30, "unit": "A"}
